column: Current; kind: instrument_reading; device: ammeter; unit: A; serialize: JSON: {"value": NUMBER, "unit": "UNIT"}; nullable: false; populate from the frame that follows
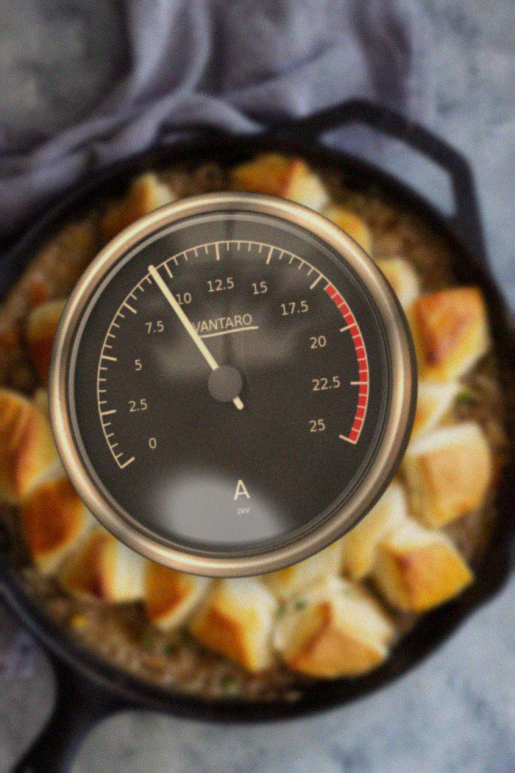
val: {"value": 9.5, "unit": "A"}
